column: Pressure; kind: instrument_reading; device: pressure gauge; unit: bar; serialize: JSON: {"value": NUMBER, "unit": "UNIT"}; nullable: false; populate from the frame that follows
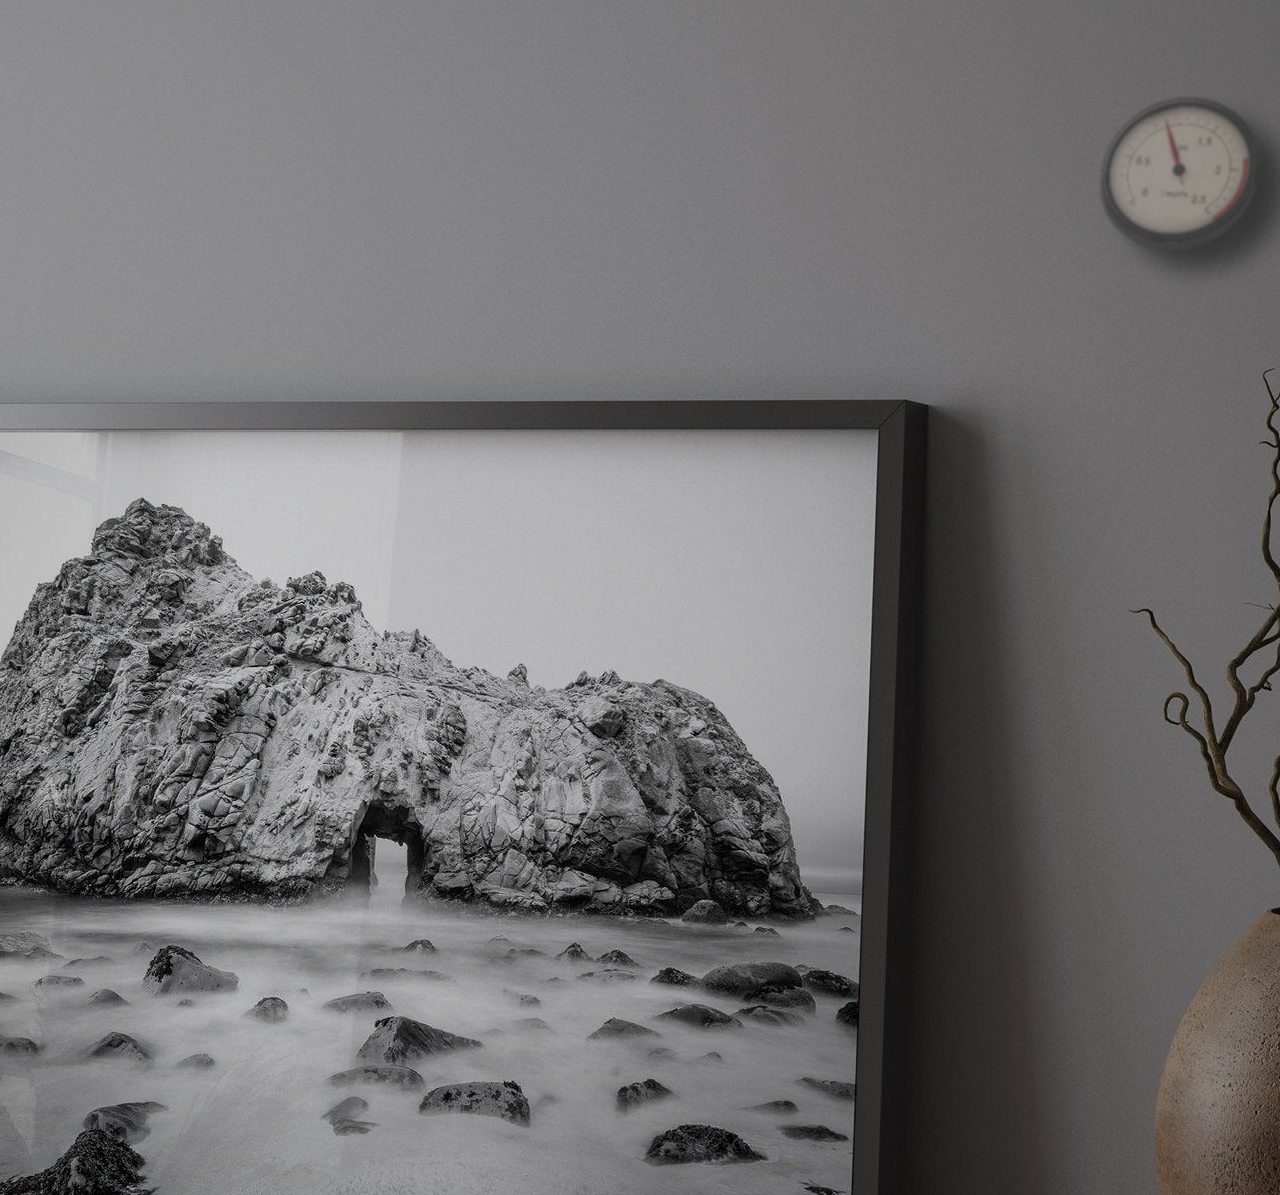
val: {"value": 1, "unit": "bar"}
